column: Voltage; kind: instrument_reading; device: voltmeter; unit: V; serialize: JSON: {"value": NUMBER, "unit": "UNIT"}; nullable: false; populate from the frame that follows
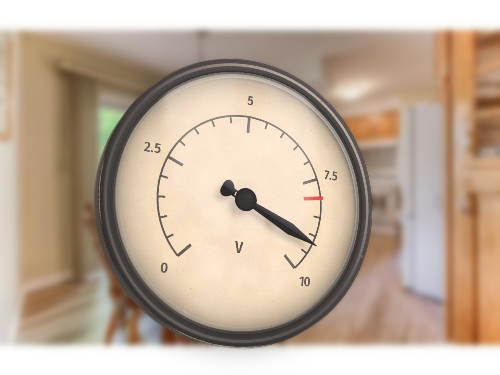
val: {"value": 9.25, "unit": "V"}
